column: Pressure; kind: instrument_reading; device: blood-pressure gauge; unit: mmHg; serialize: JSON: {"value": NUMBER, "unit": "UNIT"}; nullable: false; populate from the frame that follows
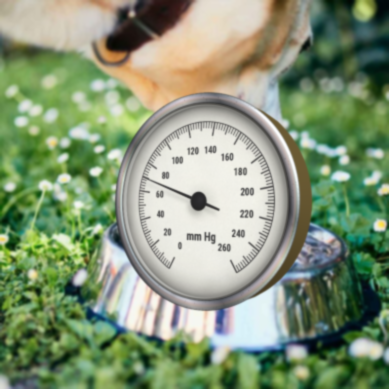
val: {"value": 70, "unit": "mmHg"}
